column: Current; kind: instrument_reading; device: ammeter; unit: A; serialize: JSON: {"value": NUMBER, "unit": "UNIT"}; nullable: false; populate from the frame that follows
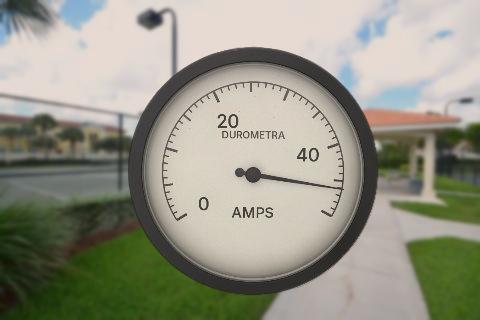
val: {"value": 46, "unit": "A"}
